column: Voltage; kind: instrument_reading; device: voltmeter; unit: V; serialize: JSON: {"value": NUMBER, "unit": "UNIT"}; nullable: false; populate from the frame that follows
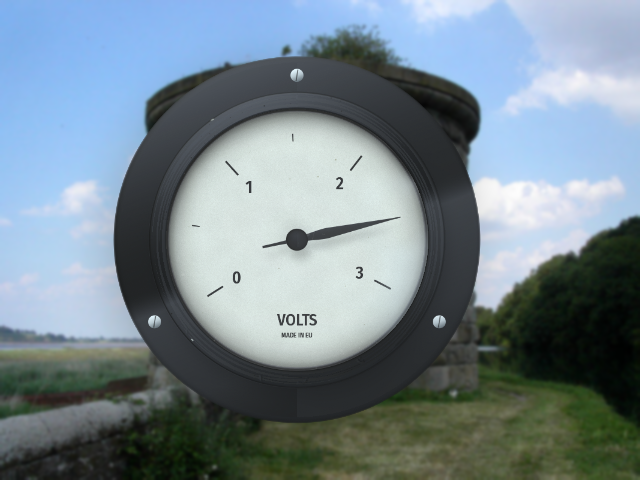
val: {"value": 2.5, "unit": "V"}
